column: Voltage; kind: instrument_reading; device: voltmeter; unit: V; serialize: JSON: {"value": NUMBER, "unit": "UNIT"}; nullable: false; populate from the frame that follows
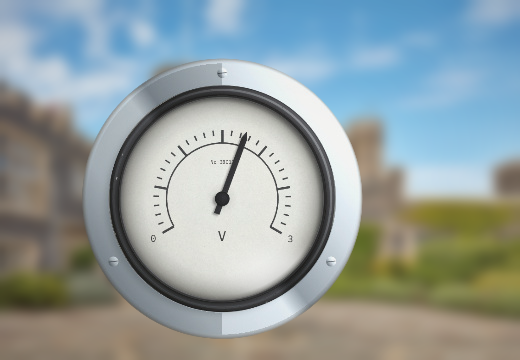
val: {"value": 1.75, "unit": "V"}
